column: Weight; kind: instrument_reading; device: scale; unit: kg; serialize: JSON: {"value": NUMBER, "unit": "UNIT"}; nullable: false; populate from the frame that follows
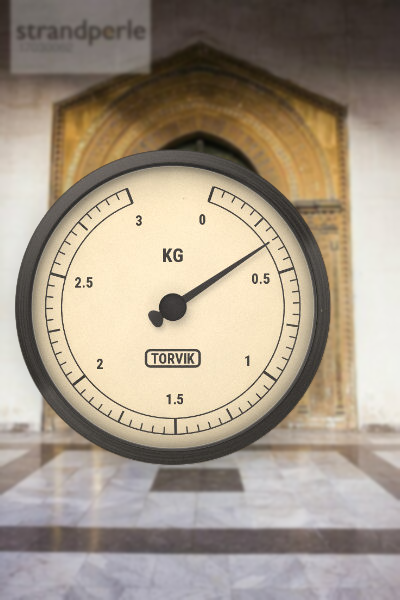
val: {"value": 0.35, "unit": "kg"}
